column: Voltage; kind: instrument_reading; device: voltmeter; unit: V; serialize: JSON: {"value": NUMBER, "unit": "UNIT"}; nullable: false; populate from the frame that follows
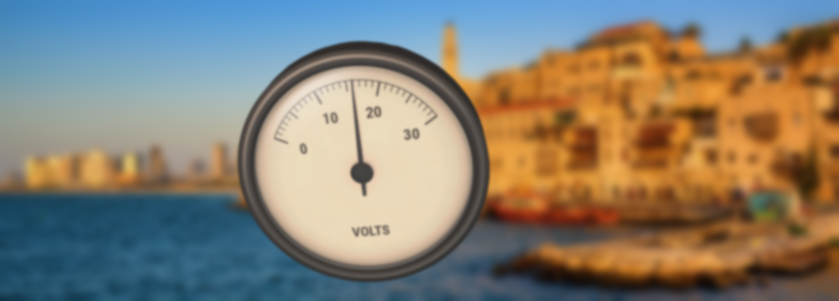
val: {"value": 16, "unit": "V"}
